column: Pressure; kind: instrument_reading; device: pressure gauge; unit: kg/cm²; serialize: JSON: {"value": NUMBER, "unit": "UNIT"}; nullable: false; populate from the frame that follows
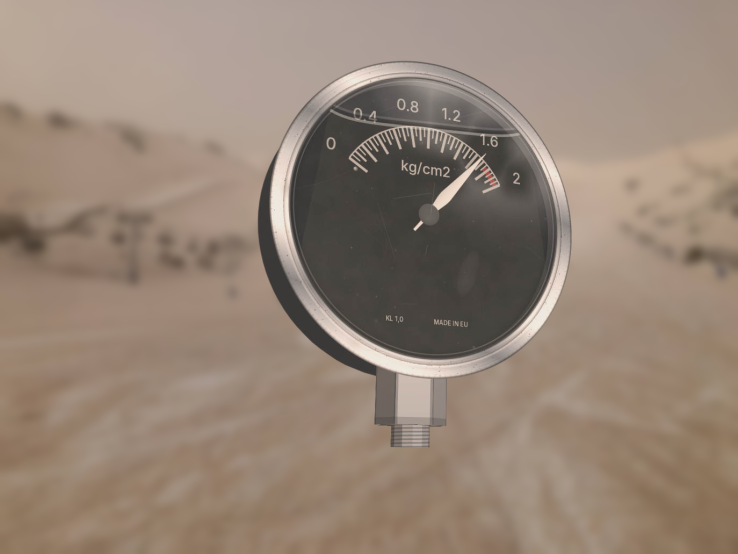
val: {"value": 1.65, "unit": "kg/cm²"}
